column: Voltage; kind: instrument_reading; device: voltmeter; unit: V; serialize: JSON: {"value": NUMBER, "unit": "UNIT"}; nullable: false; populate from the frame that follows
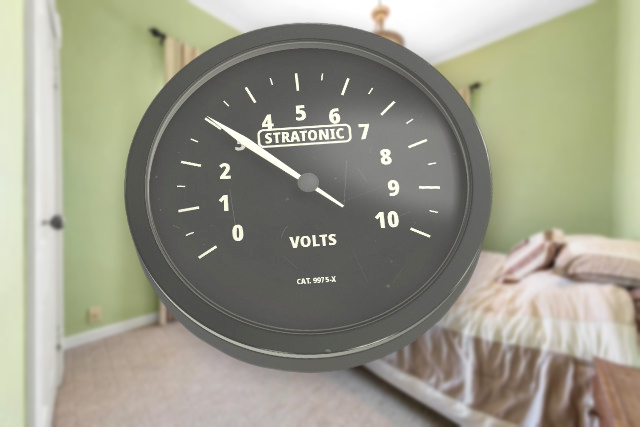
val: {"value": 3, "unit": "V"}
